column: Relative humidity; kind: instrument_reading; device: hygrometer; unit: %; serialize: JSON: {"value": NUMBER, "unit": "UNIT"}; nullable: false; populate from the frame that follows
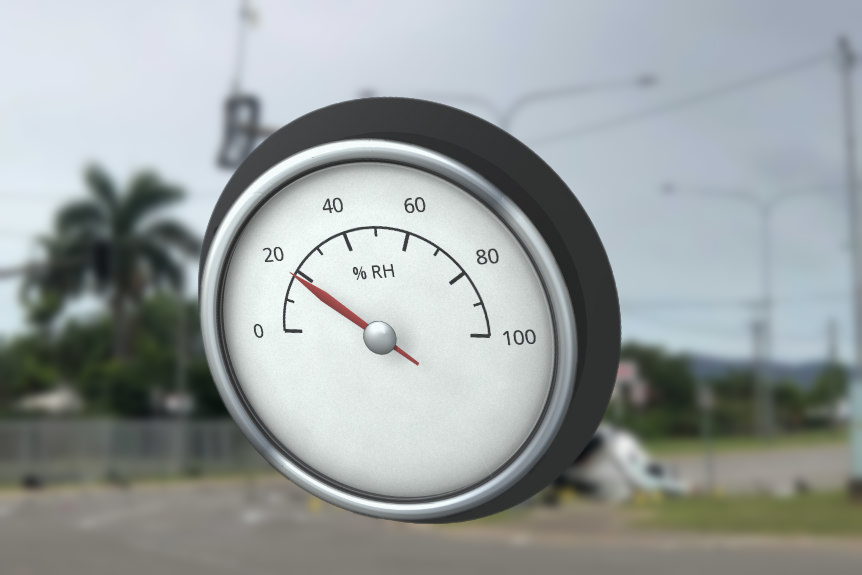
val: {"value": 20, "unit": "%"}
